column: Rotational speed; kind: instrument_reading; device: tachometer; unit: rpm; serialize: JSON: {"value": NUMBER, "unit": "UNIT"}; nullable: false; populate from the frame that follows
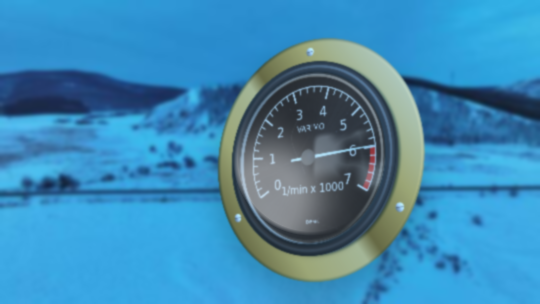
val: {"value": 6000, "unit": "rpm"}
